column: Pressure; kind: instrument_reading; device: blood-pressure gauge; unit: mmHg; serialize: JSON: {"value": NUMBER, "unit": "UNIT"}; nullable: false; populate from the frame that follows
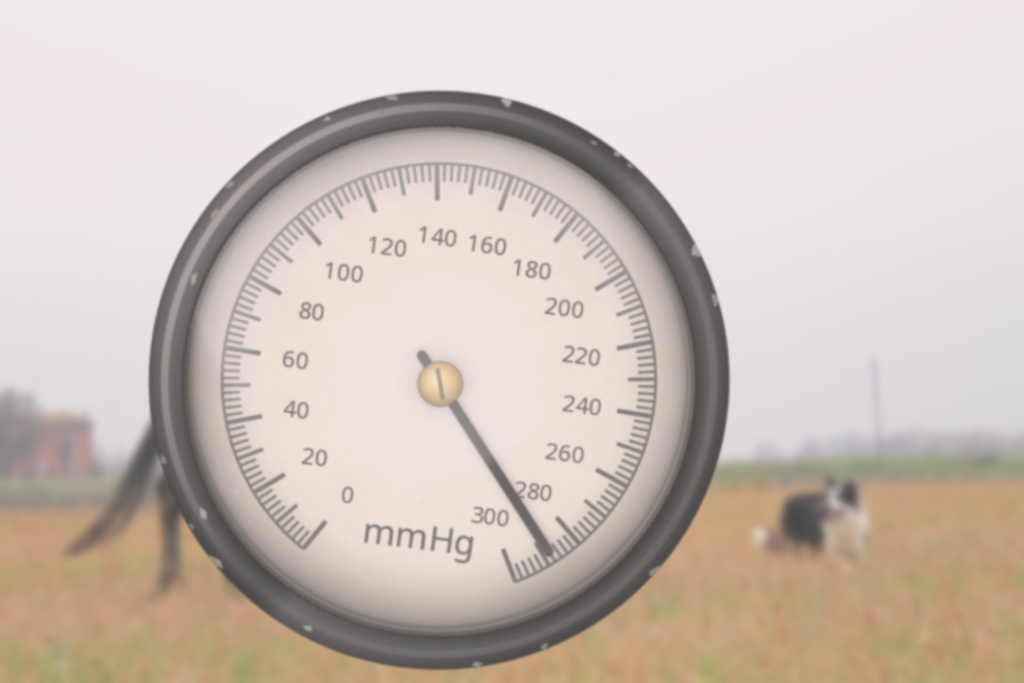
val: {"value": 288, "unit": "mmHg"}
